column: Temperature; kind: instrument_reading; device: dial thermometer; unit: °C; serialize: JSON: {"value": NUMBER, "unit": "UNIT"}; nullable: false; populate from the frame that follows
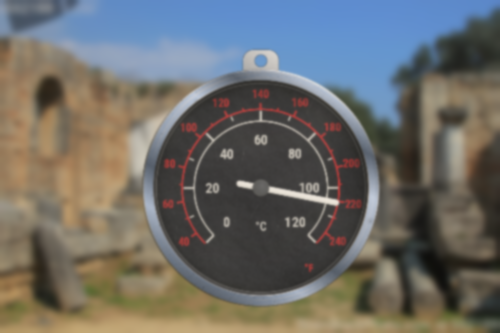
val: {"value": 105, "unit": "°C"}
